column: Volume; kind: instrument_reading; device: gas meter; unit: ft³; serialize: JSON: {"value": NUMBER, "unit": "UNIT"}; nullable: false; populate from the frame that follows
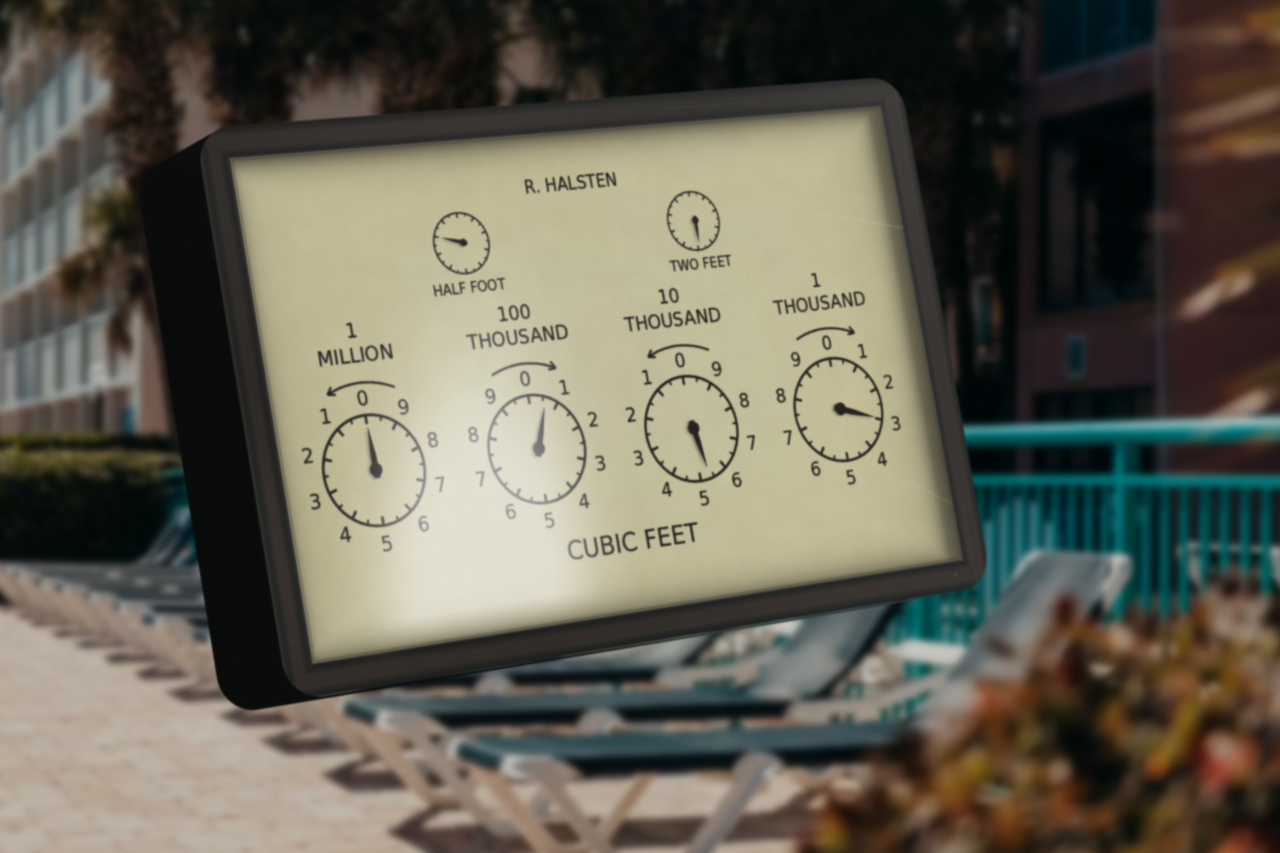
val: {"value": 5300, "unit": "ft³"}
